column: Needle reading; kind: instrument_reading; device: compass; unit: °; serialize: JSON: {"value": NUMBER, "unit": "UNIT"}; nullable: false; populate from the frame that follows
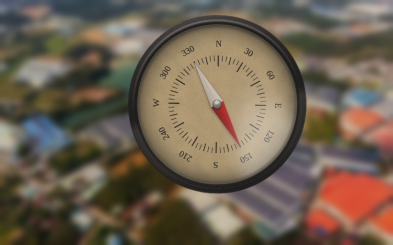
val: {"value": 150, "unit": "°"}
